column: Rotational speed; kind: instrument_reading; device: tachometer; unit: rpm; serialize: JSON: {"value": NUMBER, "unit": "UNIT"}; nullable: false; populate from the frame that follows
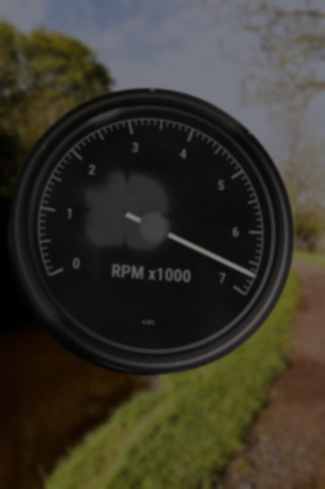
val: {"value": 6700, "unit": "rpm"}
